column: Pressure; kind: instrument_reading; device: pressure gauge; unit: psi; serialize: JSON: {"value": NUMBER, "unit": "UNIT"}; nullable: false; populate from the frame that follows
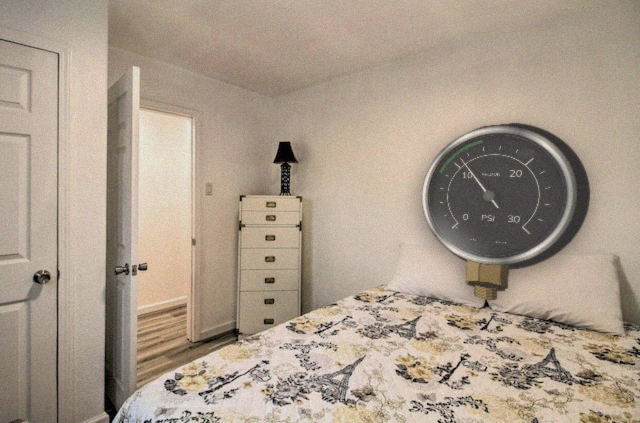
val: {"value": 11, "unit": "psi"}
